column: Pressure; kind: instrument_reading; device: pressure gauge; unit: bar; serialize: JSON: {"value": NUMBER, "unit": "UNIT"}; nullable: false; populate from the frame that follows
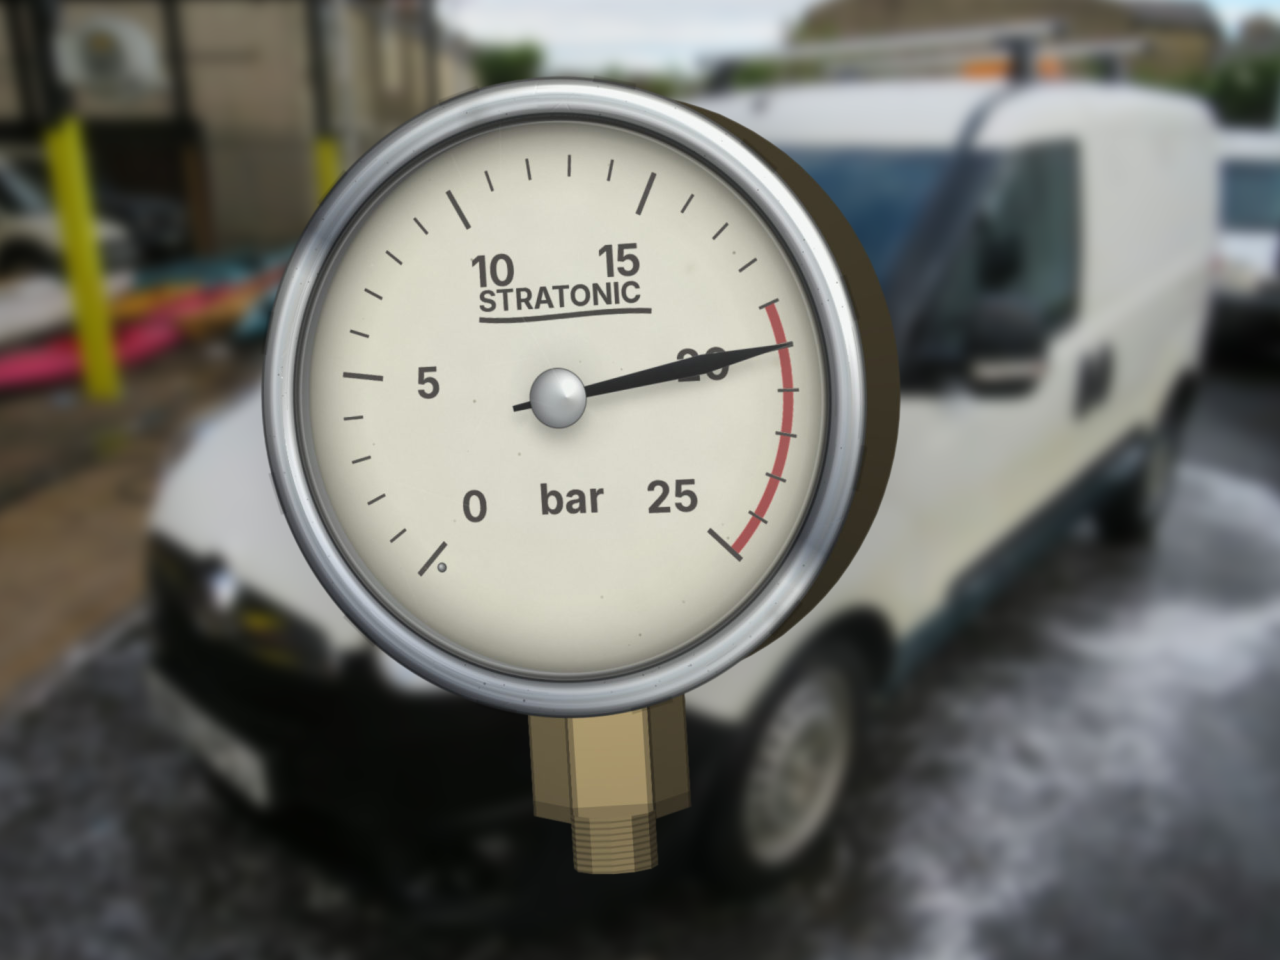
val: {"value": 20, "unit": "bar"}
